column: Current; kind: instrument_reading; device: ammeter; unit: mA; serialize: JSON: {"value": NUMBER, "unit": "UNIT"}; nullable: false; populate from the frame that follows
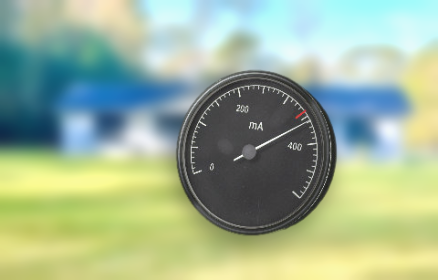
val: {"value": 360, "unit": "mA"}
